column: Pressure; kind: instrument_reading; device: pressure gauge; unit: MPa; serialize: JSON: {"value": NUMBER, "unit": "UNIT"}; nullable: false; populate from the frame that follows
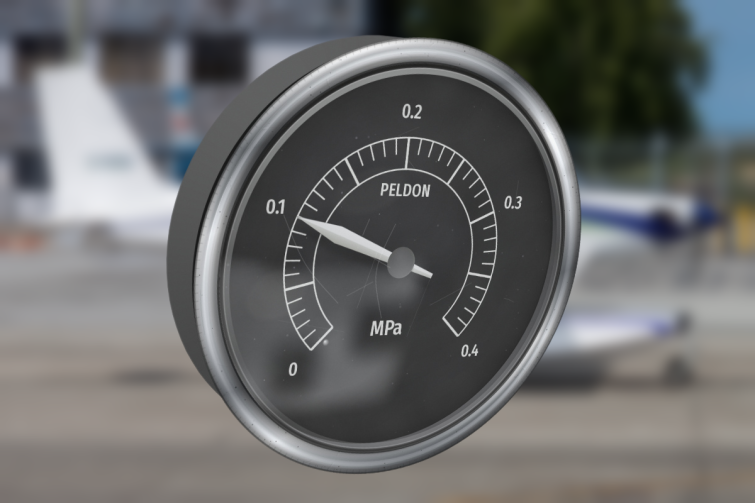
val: {"value": 0.1, "unit": "MPa"}
